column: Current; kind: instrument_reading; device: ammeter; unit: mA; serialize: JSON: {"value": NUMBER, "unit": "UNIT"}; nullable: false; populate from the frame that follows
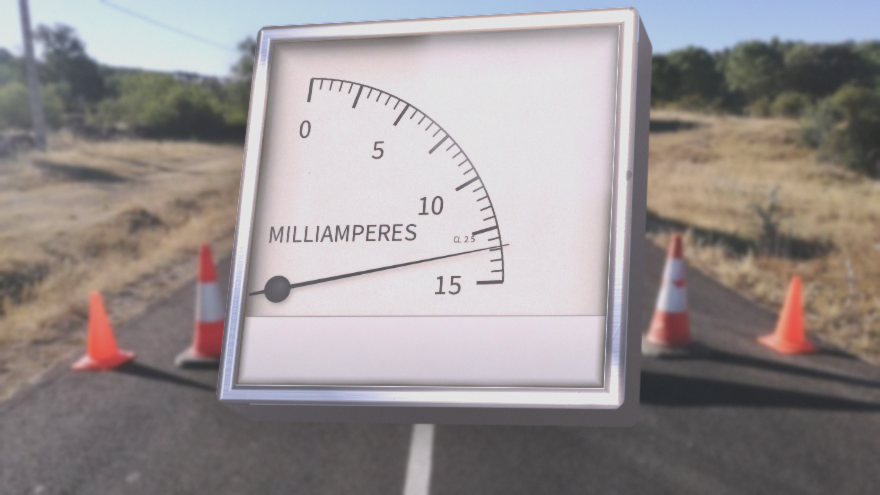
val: {"value": 13.5, "unit": "mA"}
